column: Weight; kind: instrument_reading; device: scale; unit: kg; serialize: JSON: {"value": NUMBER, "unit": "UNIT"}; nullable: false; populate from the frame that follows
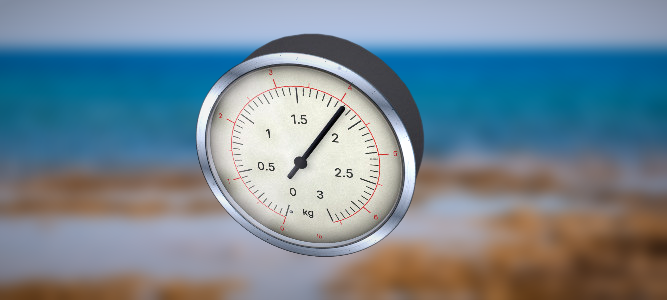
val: {"value": 1.85, "unit": "kg"}
